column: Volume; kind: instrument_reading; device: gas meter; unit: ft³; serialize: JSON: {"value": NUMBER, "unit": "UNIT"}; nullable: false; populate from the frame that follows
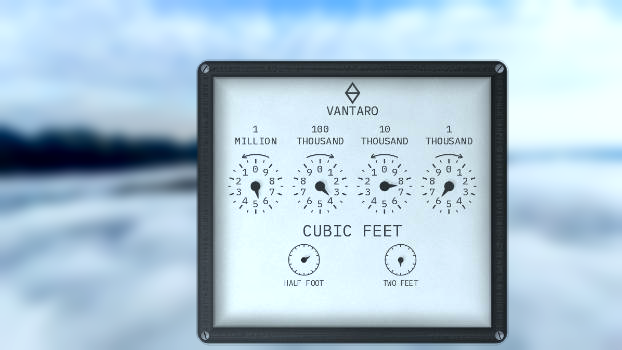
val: {"value": 537600, "unit": "ft³"}
